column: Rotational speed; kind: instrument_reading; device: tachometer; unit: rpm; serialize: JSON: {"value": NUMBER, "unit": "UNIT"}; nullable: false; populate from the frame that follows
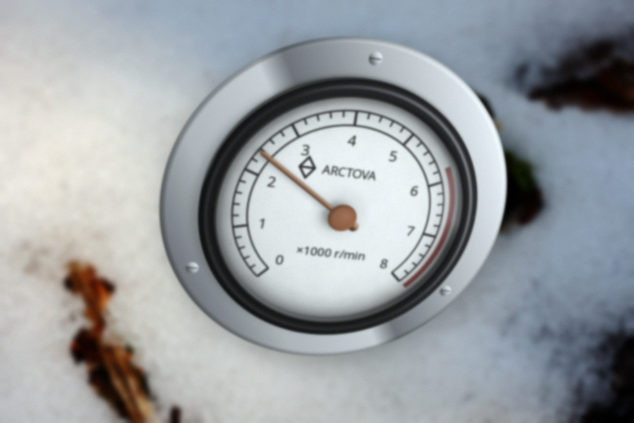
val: {"value": 2400, "unit": "rpm"}
